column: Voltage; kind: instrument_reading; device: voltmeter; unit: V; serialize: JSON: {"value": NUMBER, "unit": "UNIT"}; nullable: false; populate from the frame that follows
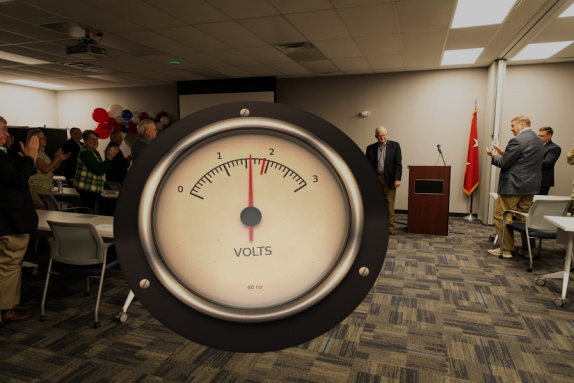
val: {"value": 1.6, "unit": "V"}
